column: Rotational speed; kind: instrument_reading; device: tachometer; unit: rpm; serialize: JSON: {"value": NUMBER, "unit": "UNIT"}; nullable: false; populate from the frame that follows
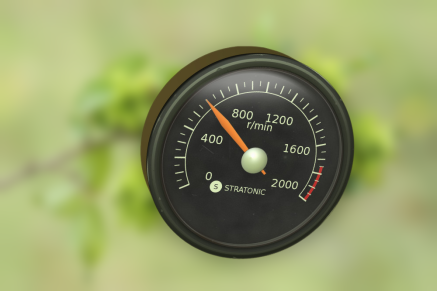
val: {"value": 600, "unit": "rpm"}
